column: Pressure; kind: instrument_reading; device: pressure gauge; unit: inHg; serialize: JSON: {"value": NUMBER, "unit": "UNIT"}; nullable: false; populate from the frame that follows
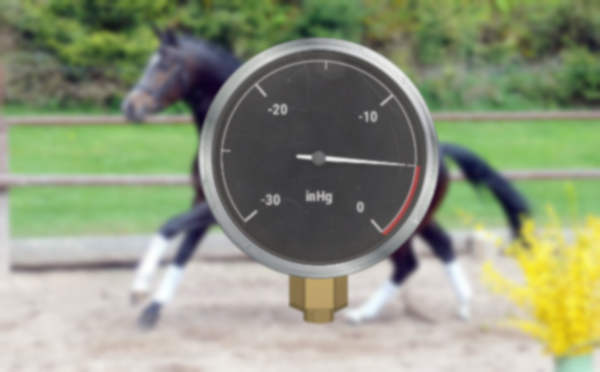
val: {"value": -5, "unit": "inHg"}
